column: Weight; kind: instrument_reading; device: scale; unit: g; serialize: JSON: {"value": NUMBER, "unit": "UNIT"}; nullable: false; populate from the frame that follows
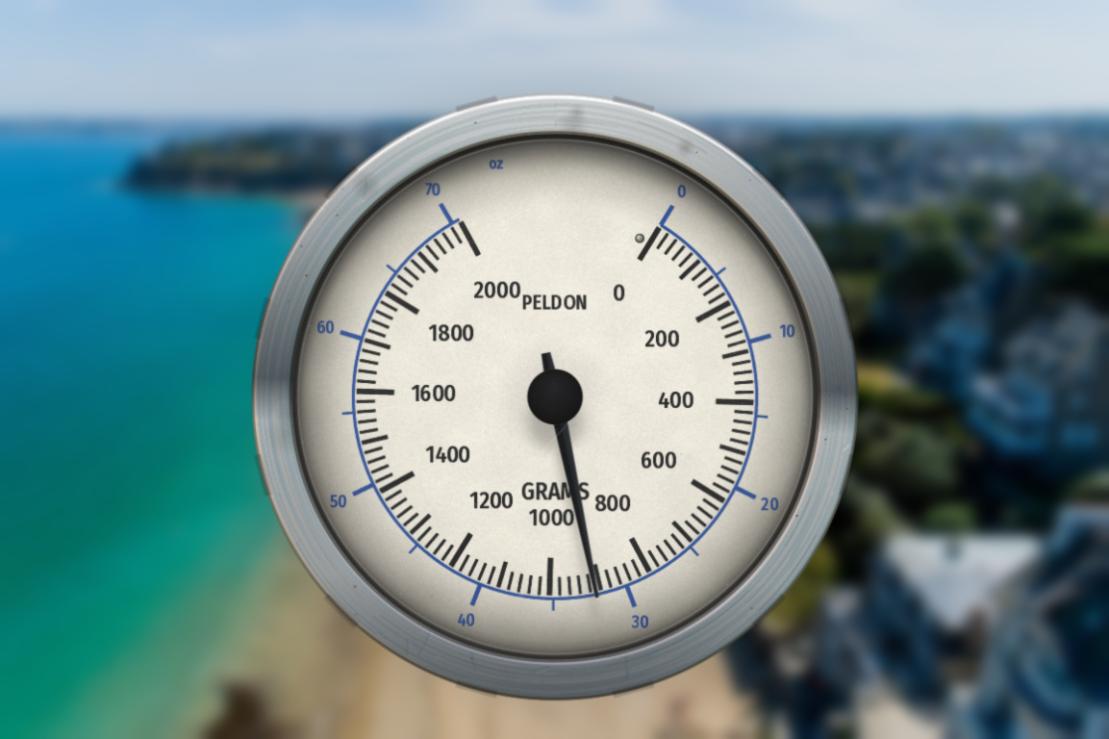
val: {"value": 910, "unit": "g"}
